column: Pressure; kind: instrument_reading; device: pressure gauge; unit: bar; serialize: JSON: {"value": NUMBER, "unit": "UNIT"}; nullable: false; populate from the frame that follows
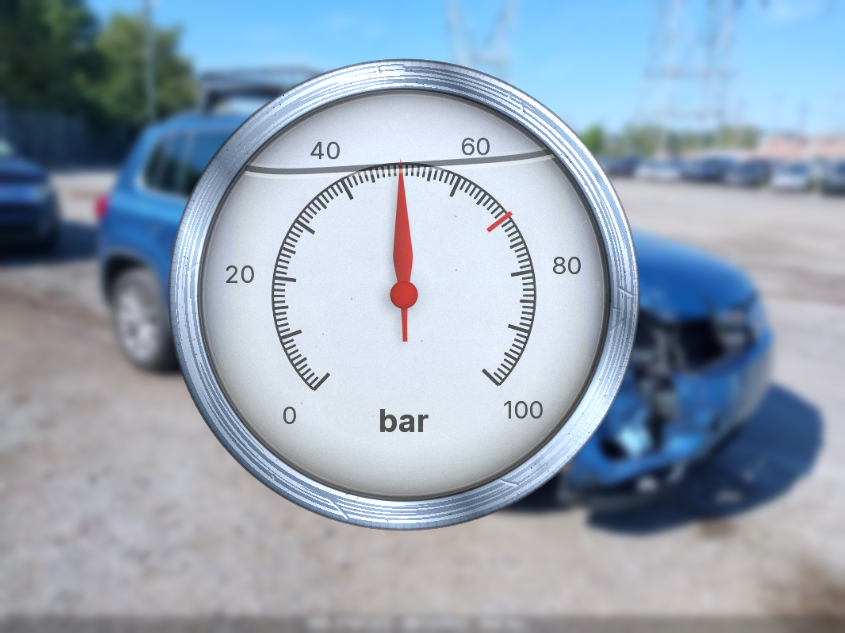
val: {"value": 50, "unit": "bar"}
